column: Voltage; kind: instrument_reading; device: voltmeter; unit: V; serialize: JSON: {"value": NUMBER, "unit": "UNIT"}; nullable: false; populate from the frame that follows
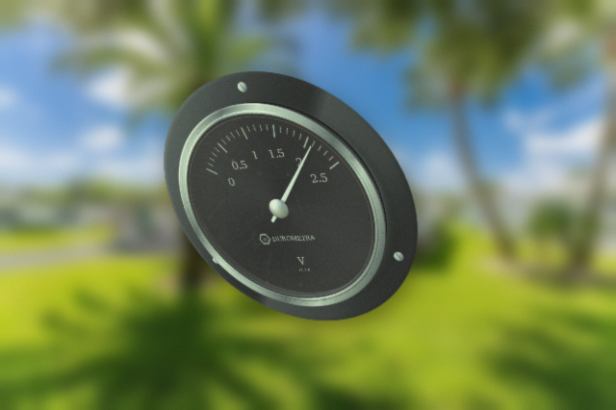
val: {"value": 2.1, "unit": "V"}
